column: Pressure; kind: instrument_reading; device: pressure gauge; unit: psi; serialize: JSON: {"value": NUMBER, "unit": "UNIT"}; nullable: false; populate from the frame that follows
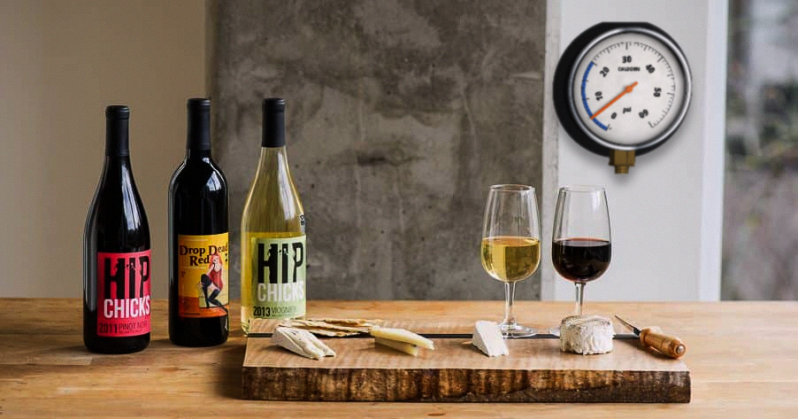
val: {"value": 5, "unit": "psi"}
